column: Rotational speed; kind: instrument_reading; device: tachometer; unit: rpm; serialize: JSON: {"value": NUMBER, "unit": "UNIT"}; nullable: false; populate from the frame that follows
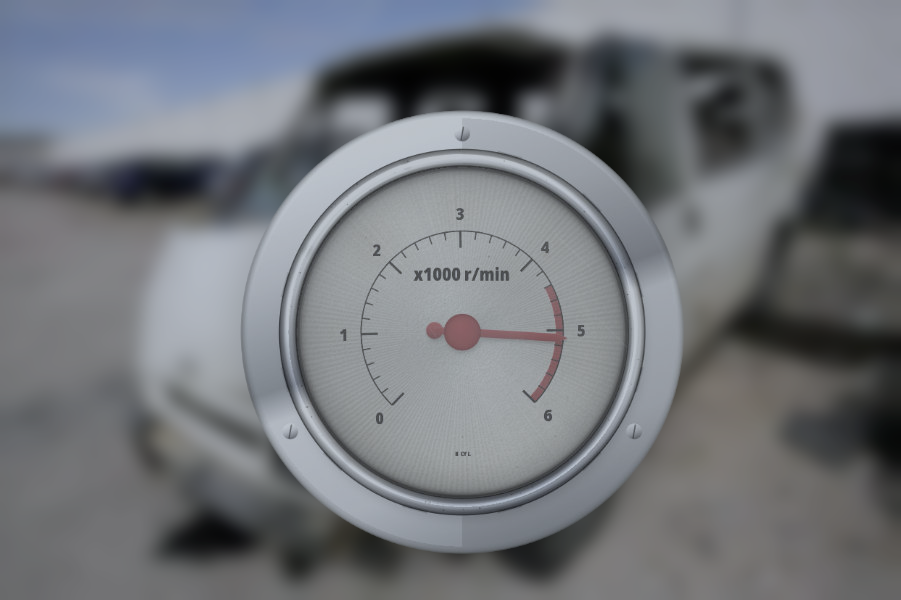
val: {"value": 5100, "unit": "rpm"}
